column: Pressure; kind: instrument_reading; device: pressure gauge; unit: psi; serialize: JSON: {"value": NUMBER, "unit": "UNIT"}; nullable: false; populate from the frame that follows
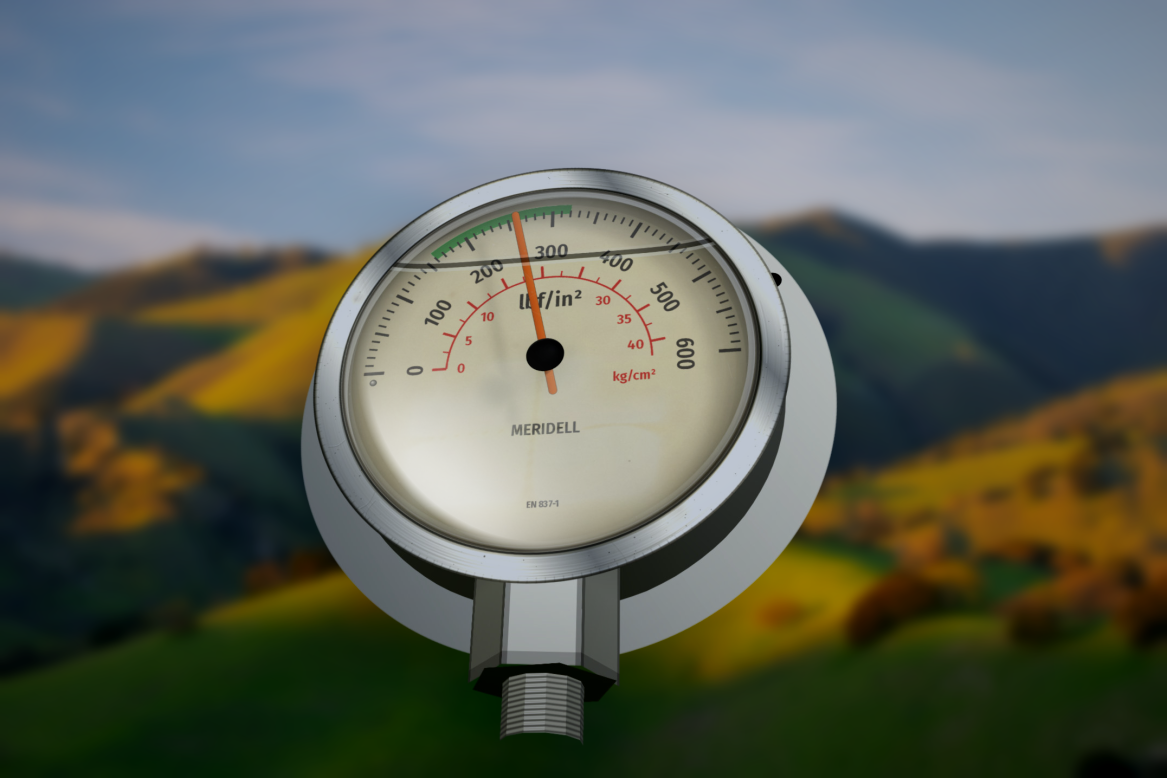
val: {"value": 260, "unit": "psi"}
